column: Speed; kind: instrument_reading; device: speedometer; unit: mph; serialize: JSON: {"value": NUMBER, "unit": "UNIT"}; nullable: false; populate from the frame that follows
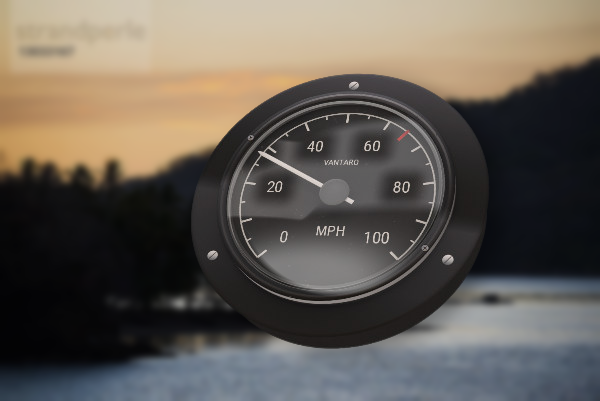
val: {"value": 27.5, "unit": "mph"}
